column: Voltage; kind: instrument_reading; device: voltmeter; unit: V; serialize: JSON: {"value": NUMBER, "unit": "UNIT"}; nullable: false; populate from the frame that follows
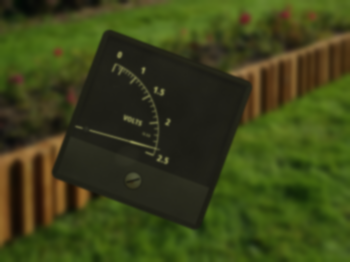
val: {"value": 2.4, "unit": "V"}
